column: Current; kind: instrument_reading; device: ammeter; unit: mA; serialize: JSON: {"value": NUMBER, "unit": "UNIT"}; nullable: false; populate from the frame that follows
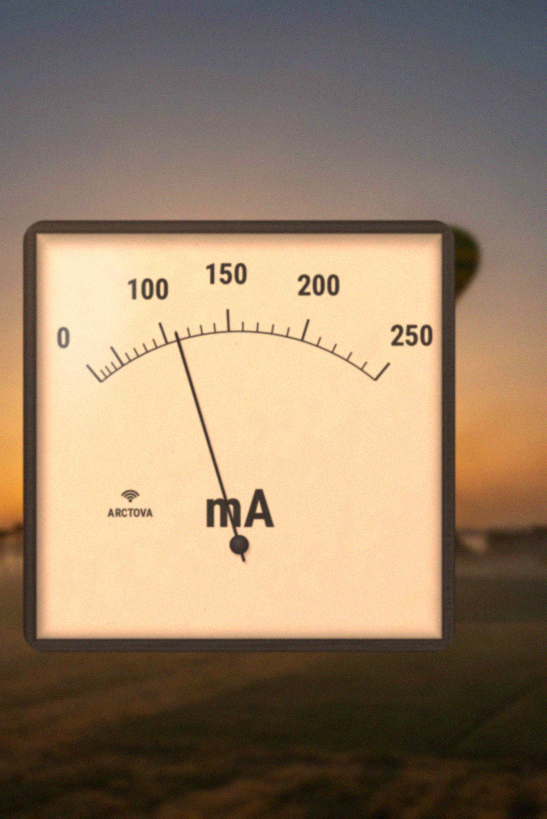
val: {"value": 110, "unit": "mA"}
